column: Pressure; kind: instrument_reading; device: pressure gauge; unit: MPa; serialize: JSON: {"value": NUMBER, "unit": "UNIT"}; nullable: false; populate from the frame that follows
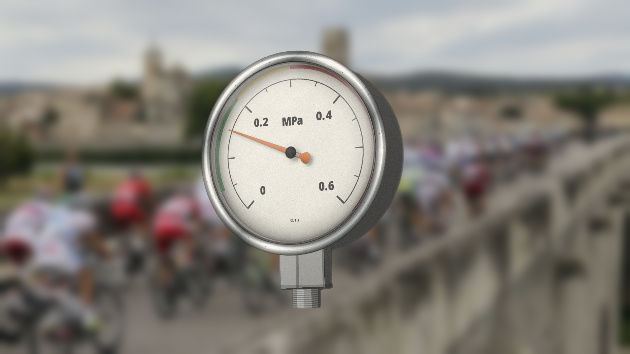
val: {"value": 0.15, "unit": "MPa"}
